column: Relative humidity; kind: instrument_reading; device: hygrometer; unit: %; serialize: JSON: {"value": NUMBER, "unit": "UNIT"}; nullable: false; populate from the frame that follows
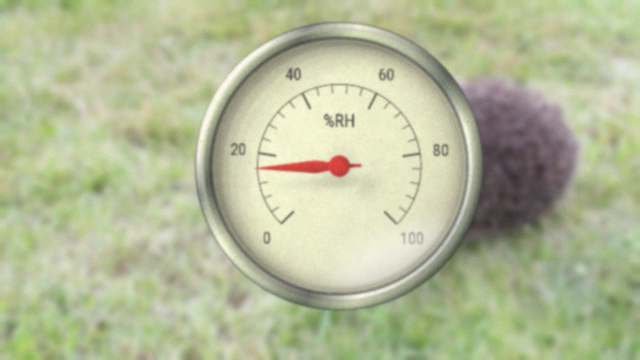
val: {"value": 16, "unit": "%"}
